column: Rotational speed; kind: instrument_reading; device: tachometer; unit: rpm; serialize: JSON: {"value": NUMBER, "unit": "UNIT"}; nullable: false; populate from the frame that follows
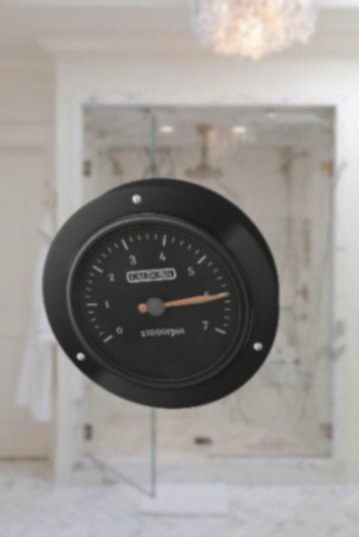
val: {"value": 6000, "unit": "rpm"}
